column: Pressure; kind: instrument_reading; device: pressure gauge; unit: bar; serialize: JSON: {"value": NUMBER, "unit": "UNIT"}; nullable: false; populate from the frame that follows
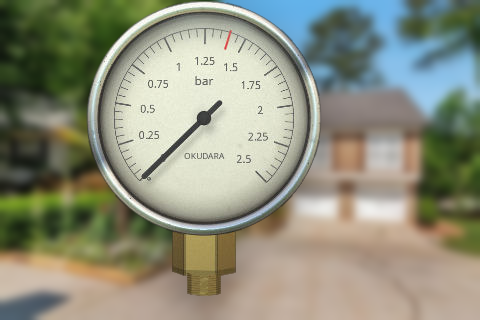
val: {"value": 0, "unit": "bar"}
